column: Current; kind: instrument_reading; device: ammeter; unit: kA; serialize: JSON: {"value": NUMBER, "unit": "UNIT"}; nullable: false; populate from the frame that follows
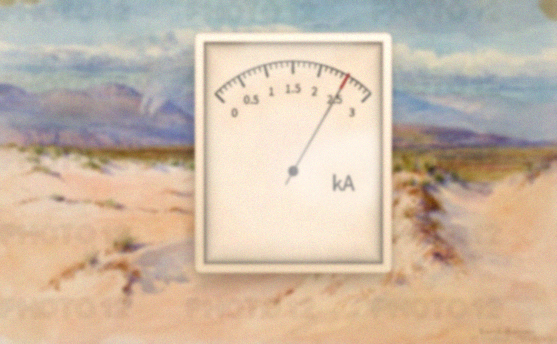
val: {"value": 2.5, "unit": "kA"}
